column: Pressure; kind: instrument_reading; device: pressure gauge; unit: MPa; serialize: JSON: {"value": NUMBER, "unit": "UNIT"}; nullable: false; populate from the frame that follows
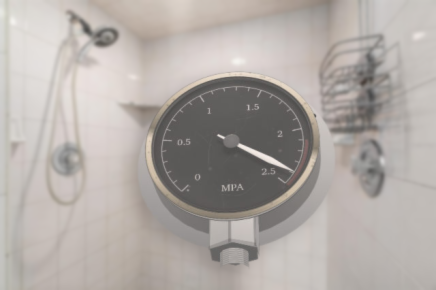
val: {"value": 2.4, "unit": "MPa"}
